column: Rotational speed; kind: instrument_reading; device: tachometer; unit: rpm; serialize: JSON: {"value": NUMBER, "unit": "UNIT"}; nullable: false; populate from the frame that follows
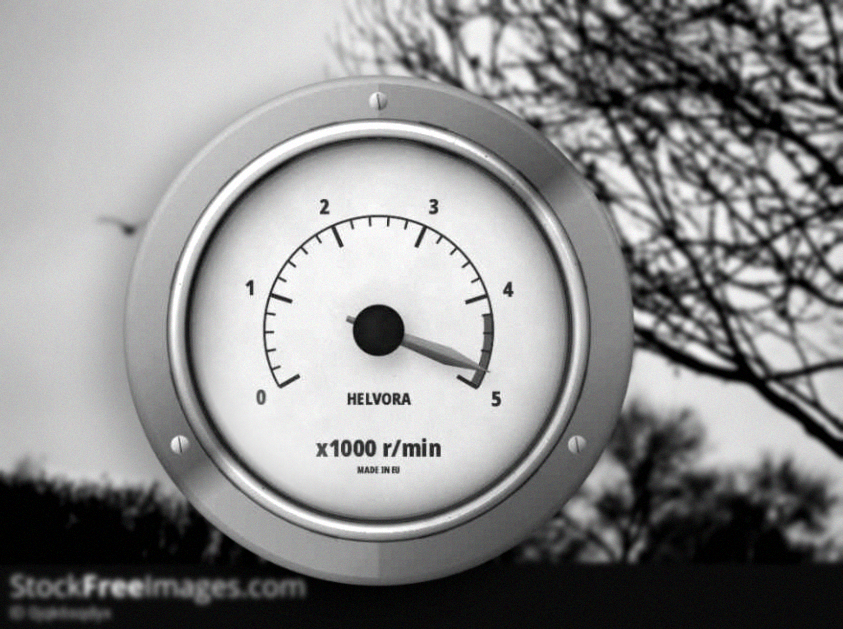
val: {"value": 4800, "unit": "rpm"}
